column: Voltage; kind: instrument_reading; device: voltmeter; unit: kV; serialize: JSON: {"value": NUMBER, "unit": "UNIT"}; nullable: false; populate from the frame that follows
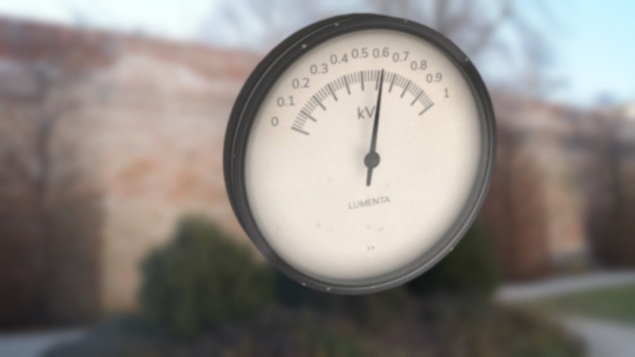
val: {"value": 0.6, "unit": "kV"}
